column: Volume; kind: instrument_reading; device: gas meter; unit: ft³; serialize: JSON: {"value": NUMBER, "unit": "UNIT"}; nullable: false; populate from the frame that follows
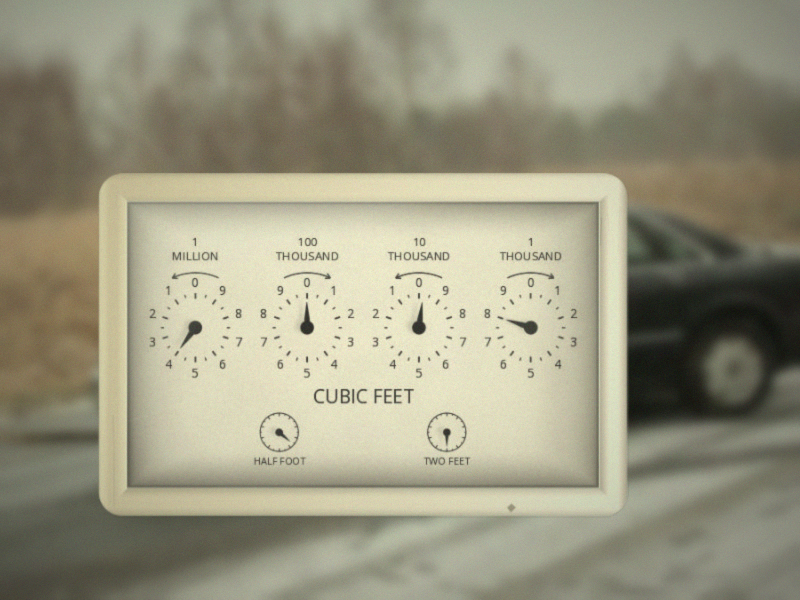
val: {"value": 399800, "unit": "ft³"}
